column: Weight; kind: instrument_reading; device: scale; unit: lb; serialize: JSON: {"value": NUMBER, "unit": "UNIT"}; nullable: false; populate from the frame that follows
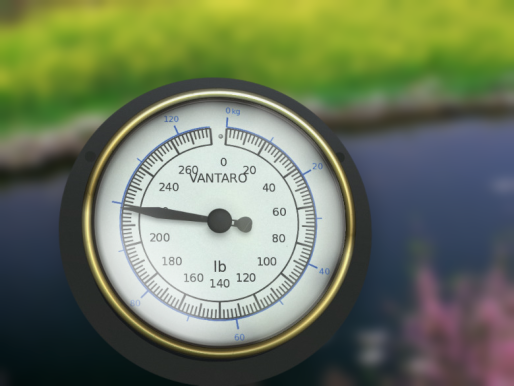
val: {"value": 218, "unit": "lb"}
